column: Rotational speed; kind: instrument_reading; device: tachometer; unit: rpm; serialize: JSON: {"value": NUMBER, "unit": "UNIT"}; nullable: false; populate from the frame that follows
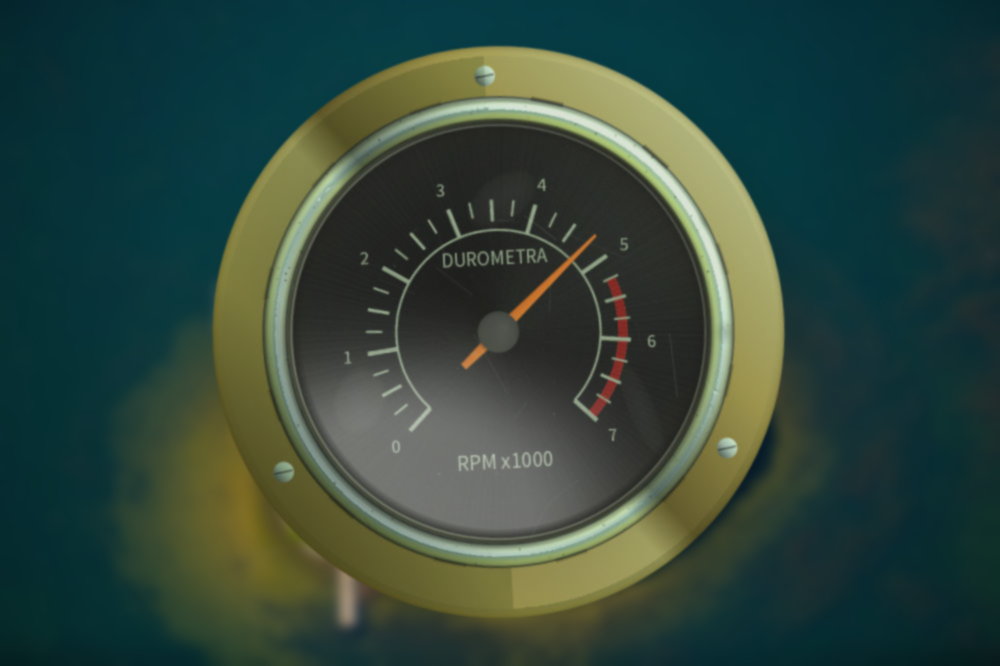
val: {"value": 4750, "unit": "rpm"}
